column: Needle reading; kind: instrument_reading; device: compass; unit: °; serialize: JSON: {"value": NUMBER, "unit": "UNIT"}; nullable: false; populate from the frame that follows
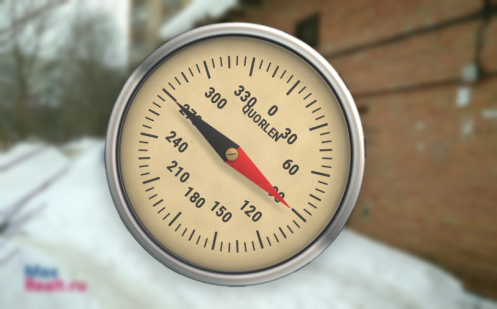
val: {"value": 90, "unit": "°"}
